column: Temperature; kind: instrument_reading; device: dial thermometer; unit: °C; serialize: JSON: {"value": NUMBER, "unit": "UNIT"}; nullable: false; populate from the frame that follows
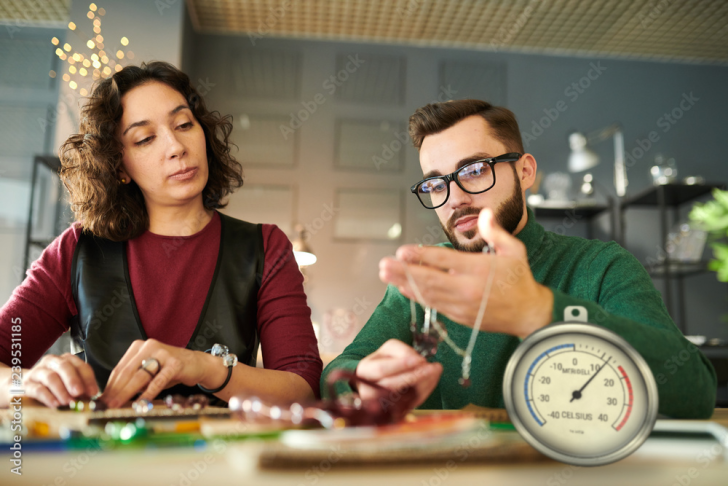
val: {"value": 12, "unit": "°C"}
